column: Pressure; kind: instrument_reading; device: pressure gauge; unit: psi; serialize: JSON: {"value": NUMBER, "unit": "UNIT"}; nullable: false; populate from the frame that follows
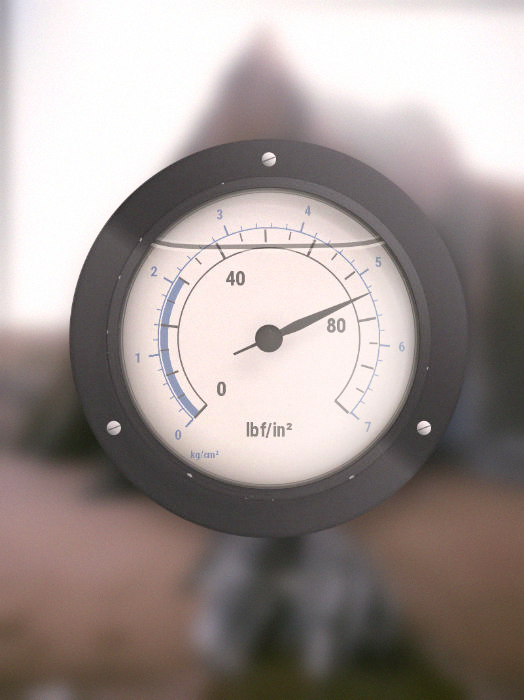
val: {"value": 75, "unit": "psi"}
